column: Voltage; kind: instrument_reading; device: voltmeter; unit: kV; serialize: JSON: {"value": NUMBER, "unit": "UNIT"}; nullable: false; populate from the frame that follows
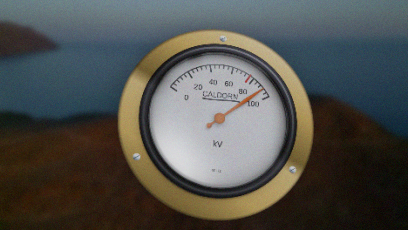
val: {"value": 92, "unit": "kV"}
